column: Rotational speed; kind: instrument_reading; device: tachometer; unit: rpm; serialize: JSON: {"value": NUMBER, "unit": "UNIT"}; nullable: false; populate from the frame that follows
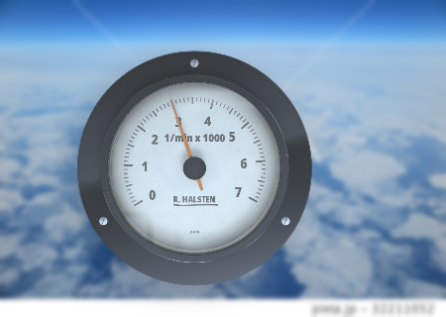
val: {"value": 3000, "unit": "rpm"}
